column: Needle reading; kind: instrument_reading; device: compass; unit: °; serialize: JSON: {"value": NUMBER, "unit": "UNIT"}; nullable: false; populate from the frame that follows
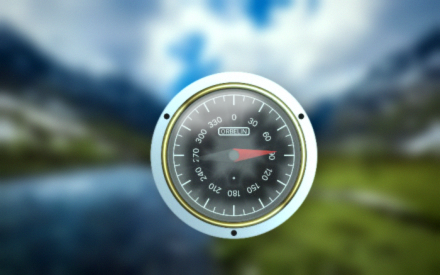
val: {"value": 85, "unit": "°"}
